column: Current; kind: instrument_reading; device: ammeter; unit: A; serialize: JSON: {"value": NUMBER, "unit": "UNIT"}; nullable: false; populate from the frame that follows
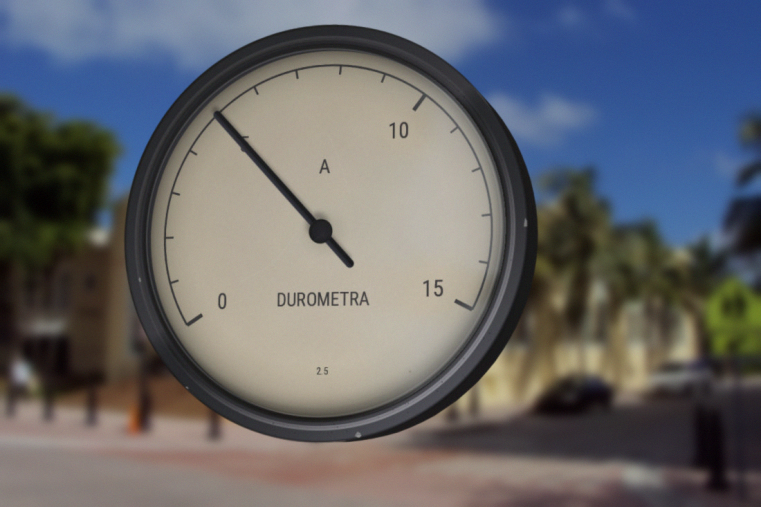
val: {"value": 5, "unit": "A"}
